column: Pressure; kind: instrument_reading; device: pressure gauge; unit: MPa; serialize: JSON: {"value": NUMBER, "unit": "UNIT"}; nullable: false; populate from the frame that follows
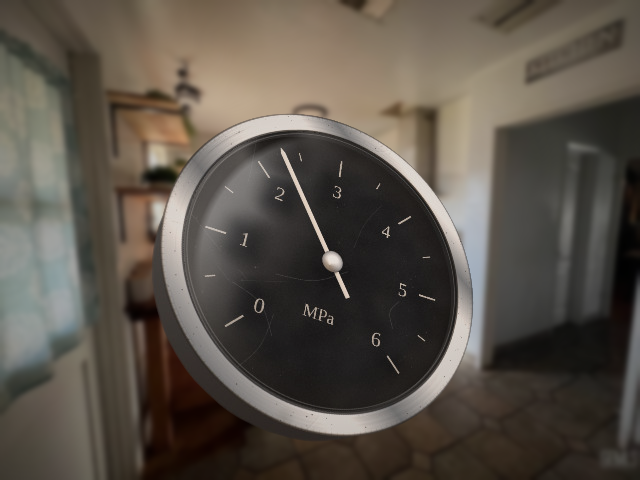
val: {"value": 2.25, "unit": "MPa"}
